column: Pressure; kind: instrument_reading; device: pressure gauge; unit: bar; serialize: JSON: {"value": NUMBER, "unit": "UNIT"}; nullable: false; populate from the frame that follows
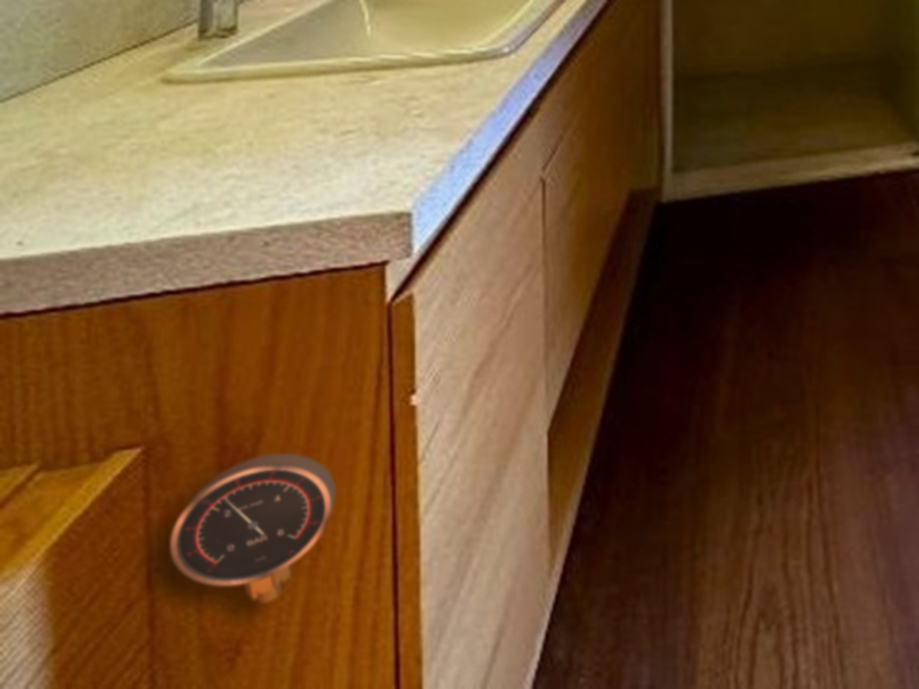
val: {"value": 2.4, "unit": "bar"}
